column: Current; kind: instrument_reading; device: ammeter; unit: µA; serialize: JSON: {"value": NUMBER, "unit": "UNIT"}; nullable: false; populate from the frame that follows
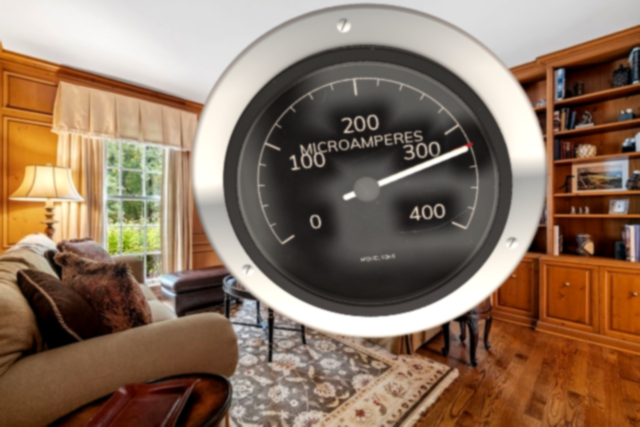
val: {"value": 320, "unit": "µA"}
